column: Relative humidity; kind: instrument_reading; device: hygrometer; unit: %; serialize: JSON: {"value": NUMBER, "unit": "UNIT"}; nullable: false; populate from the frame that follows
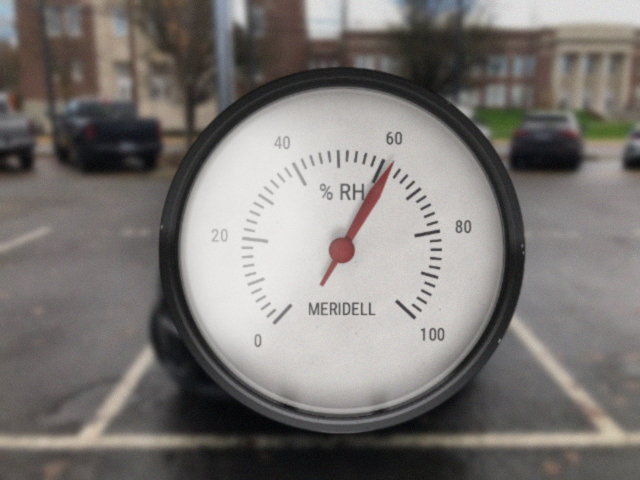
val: {"value": 62, "unit": "%"}
